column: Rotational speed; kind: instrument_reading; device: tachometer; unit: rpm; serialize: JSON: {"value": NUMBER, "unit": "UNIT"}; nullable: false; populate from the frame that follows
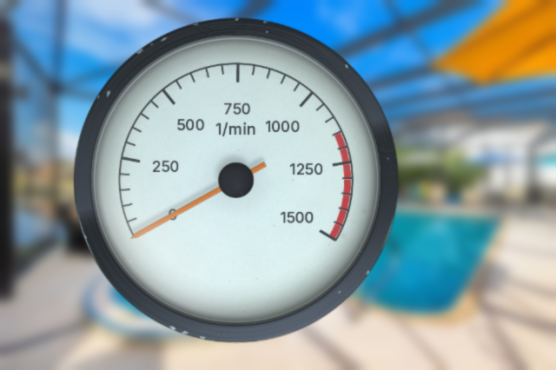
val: {"value": 0, "unit": "rpm"}
